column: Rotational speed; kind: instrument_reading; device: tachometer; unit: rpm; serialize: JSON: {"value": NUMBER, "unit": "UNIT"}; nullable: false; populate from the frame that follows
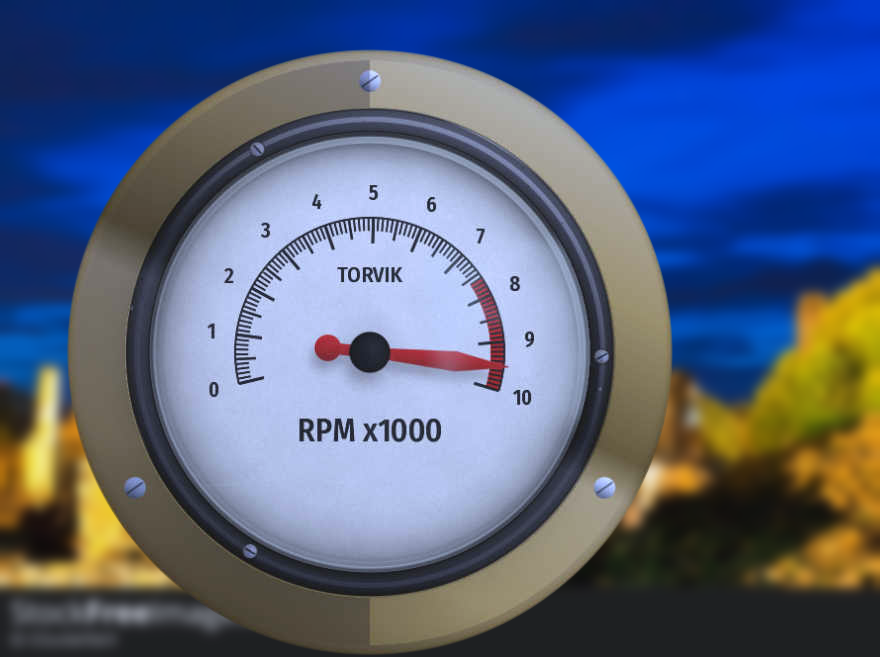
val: {"value": 9500, "unit": "rpm"}
